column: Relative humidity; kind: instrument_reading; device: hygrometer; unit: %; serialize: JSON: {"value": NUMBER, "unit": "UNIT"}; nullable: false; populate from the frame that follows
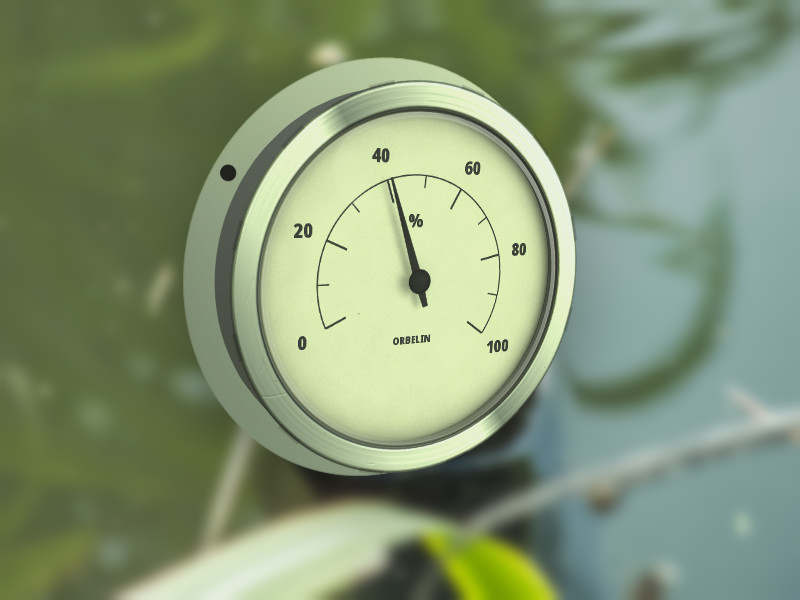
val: {"value": 40, "unit": "%"}
